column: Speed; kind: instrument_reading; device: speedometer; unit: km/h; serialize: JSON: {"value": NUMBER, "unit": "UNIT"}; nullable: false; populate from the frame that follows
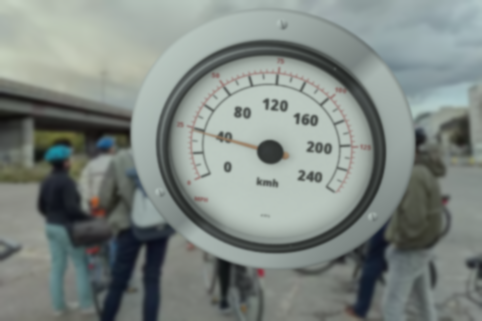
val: {"value": 40, "unit": "km/h"}
